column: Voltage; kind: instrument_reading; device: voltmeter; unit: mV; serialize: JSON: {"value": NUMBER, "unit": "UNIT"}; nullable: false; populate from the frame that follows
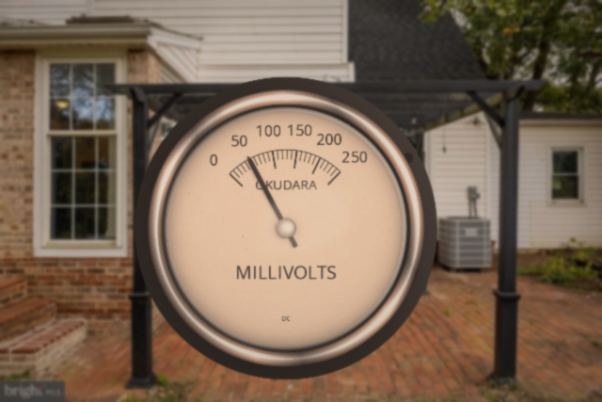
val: {"value": 50, "unit": "mV"}
